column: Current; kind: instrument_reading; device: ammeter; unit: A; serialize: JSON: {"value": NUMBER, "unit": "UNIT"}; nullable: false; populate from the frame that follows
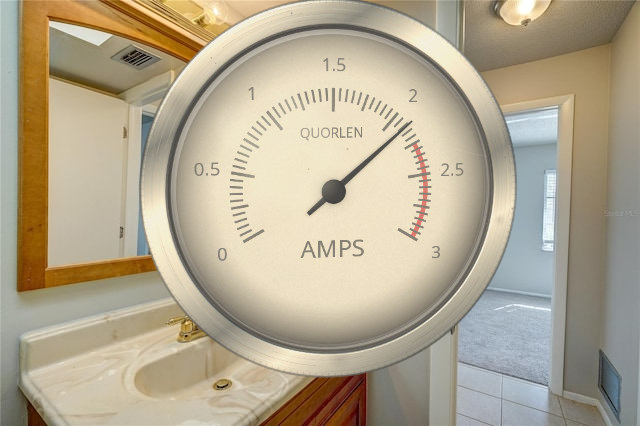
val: {"value": 2.1, "unit": "A"}
